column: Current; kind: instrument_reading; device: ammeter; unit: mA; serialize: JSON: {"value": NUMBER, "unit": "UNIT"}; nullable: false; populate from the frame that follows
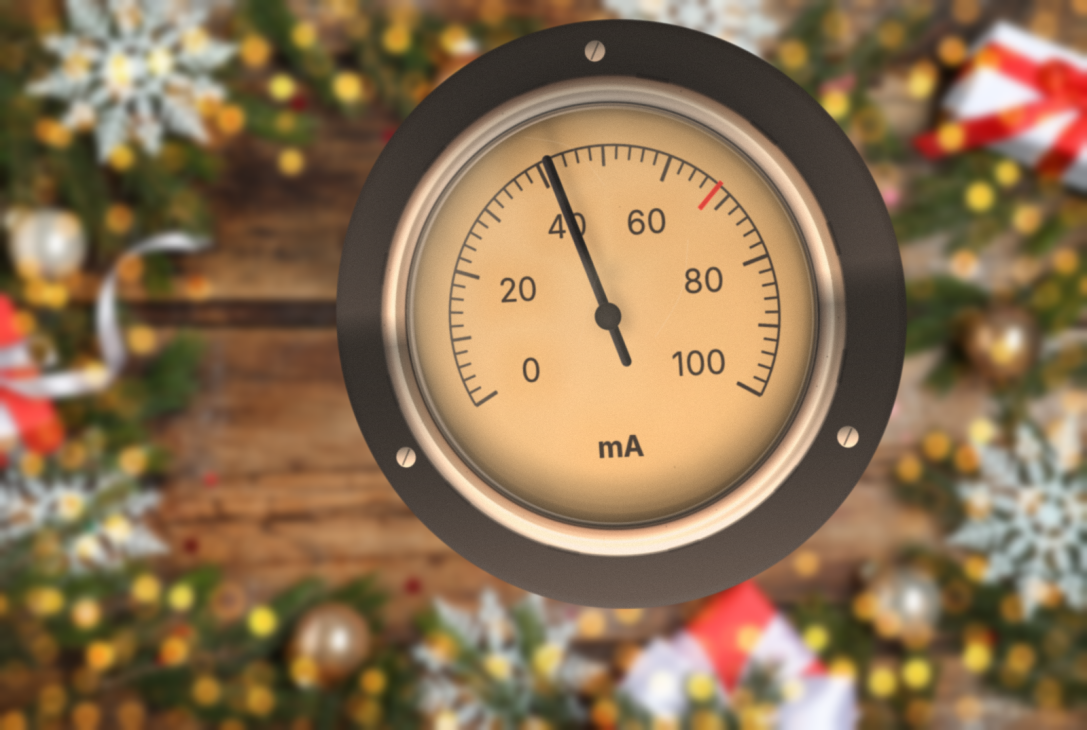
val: {"value": 42, "unit": "mA"}
